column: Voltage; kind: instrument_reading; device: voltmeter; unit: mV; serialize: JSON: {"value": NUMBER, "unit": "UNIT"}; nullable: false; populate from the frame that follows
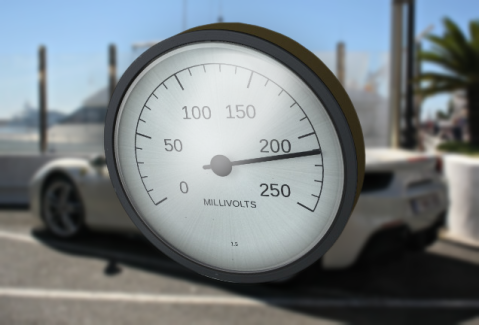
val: {"value": 210, "unit": "mV"}
